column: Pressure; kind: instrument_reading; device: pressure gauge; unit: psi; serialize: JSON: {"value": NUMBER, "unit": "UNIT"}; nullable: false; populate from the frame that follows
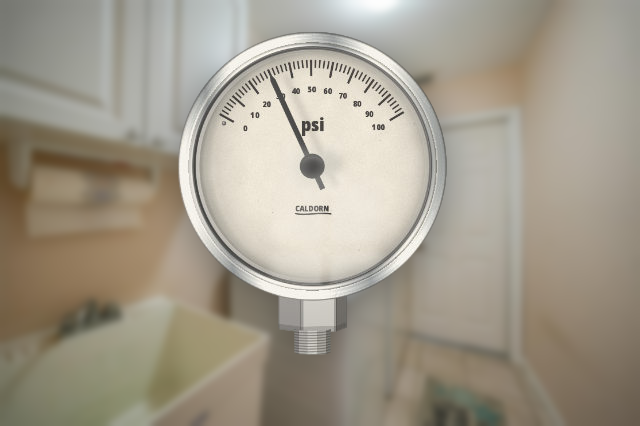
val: {"value": 30, "unit": "psi"}
